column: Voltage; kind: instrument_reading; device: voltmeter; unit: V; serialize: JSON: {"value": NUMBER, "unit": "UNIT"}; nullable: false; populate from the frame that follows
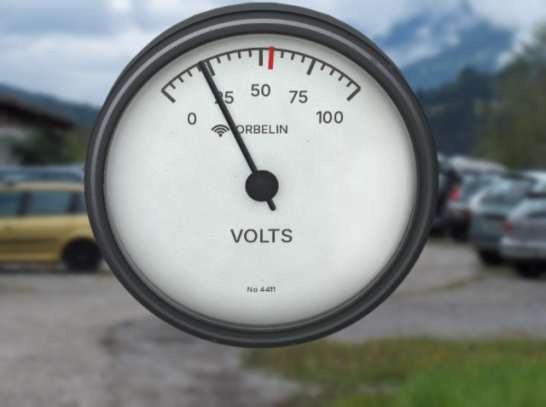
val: {"value": 22.5, "unit": "V"}
